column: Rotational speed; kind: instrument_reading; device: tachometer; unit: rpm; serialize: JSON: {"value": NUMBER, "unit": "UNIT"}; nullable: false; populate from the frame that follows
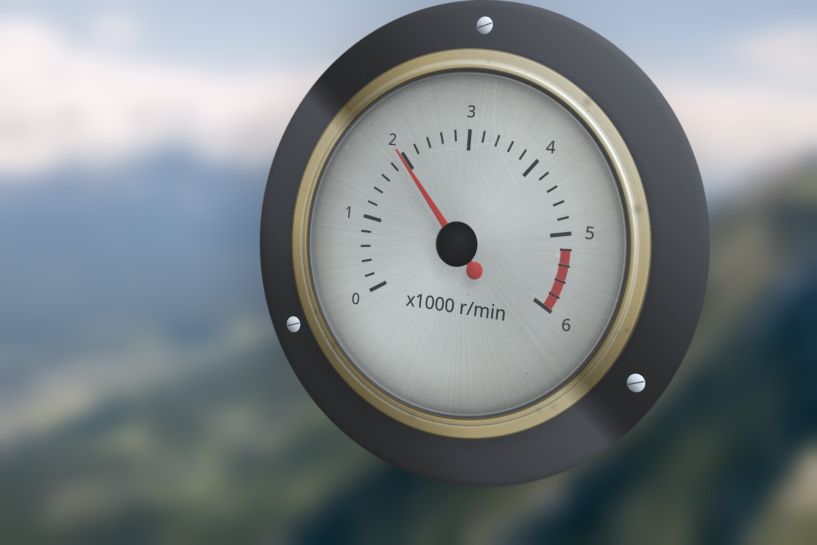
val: {"value": 2000, "unit": "rpm"}
